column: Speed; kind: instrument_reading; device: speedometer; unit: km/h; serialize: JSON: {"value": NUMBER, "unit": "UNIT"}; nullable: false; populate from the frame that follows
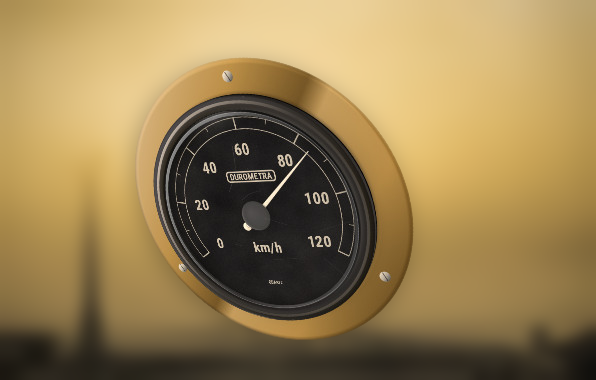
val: {"value": 85, "unit": "km/h"}
